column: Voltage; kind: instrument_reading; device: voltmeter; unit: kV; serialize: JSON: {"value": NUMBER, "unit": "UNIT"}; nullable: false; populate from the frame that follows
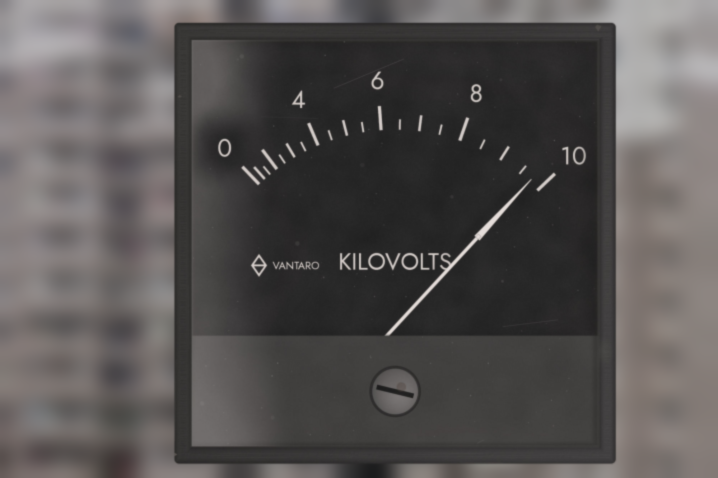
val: {"value": 9.75, "unit": "kV"}
